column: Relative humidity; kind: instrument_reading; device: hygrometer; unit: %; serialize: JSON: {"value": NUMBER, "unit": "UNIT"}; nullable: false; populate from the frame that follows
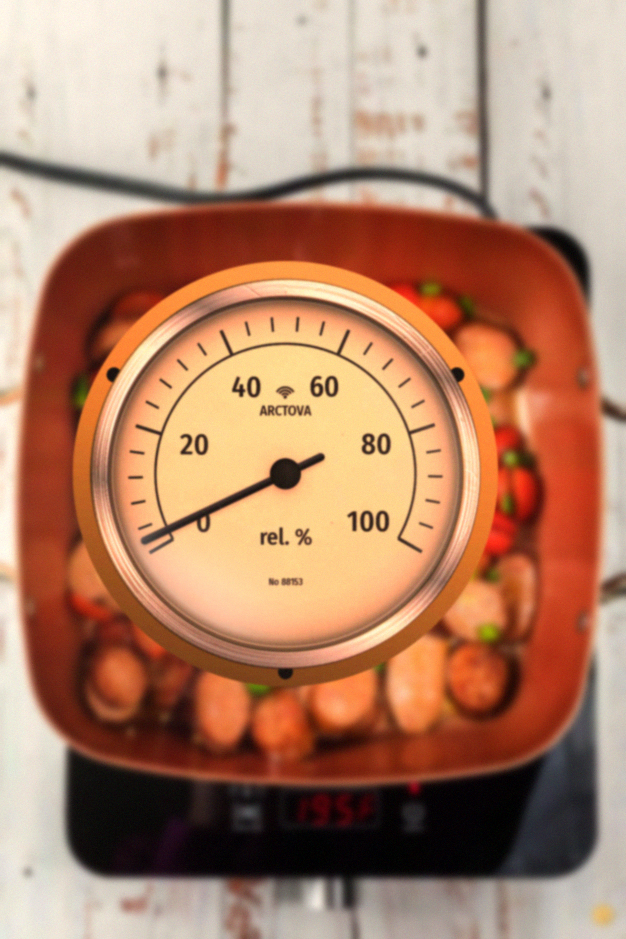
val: {"value": 2, "unit": "%"}
